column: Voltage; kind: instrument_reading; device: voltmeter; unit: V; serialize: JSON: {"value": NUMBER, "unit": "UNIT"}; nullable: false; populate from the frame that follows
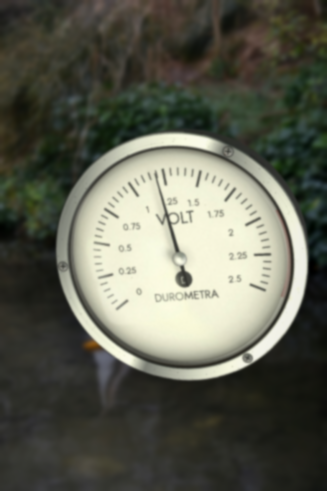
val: {"value": 1.2, "unit": "V"}
